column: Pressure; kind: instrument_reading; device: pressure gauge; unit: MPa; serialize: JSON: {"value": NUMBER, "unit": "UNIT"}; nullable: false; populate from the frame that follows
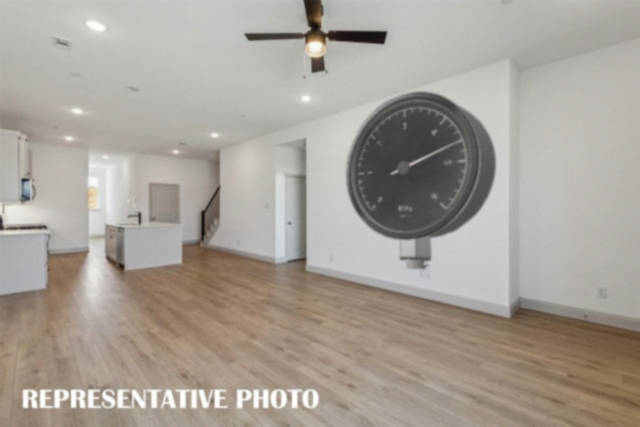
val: {"value": 4.6, "unit": "MPa"}
